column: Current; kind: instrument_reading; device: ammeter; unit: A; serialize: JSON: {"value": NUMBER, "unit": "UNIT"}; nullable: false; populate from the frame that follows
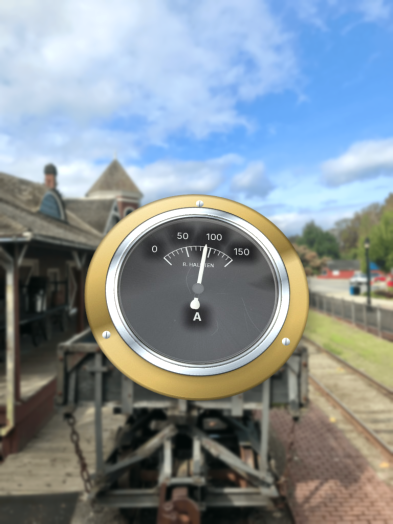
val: {"value": 90, "unit": "A"}
